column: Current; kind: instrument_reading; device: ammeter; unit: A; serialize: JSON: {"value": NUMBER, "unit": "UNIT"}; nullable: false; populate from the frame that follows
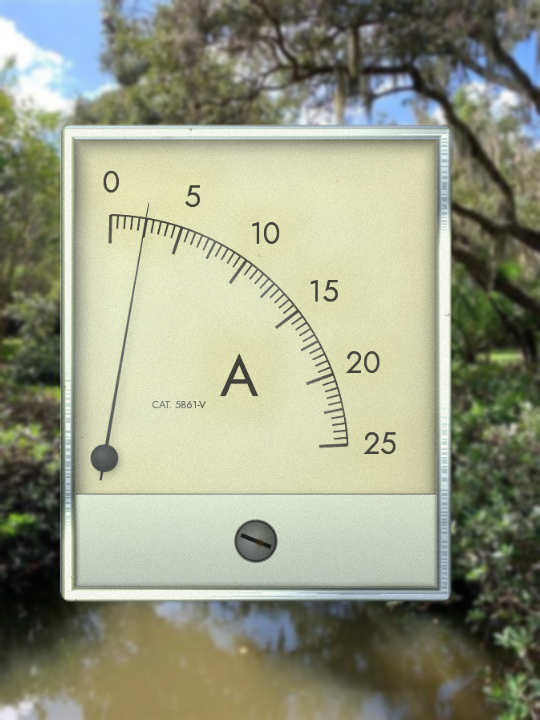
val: {"value": 2.5, "unit": "A"}
